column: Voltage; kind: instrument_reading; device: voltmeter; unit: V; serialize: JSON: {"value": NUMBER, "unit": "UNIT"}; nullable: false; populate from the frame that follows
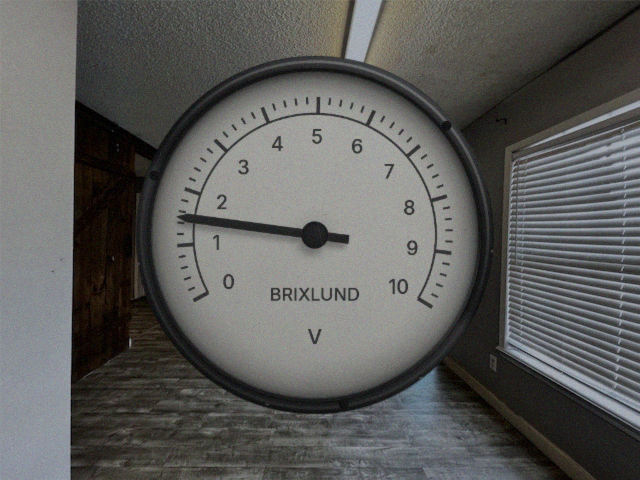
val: {"value": 1.5, "unit": "V"}
